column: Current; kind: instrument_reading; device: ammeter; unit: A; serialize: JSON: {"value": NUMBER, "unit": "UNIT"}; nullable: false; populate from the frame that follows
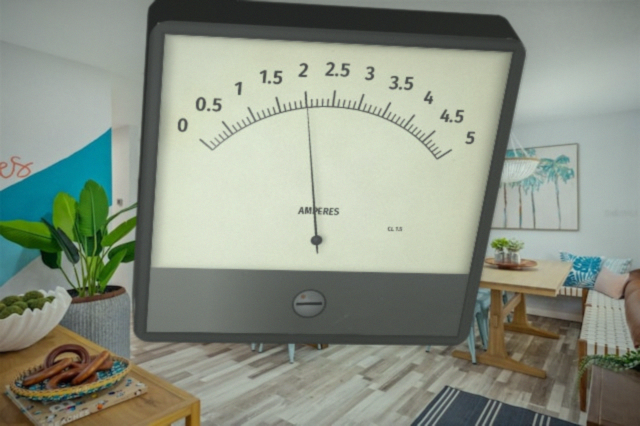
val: {"value": 2, "unit": "A"}
